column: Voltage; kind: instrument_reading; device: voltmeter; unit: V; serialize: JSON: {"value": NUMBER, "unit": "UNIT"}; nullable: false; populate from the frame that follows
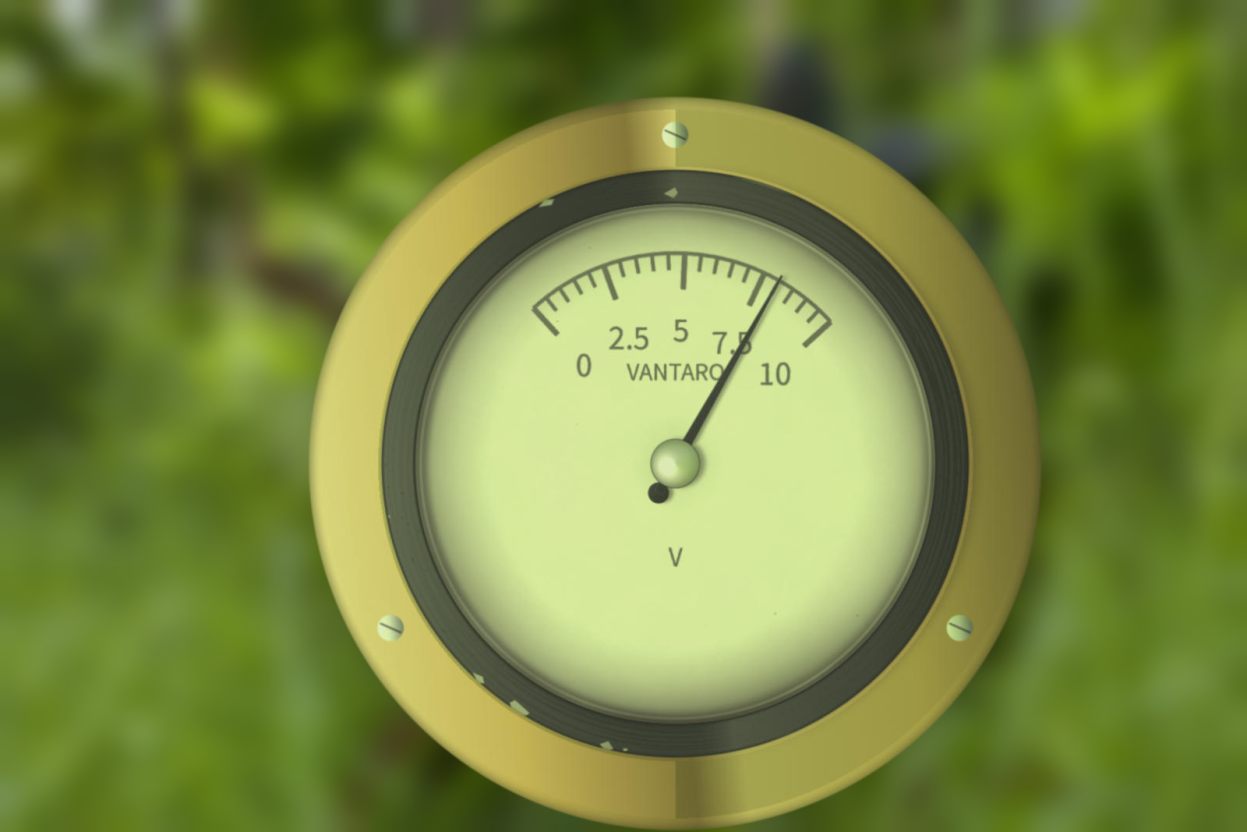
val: {"value": 8, "unit": "V"}
